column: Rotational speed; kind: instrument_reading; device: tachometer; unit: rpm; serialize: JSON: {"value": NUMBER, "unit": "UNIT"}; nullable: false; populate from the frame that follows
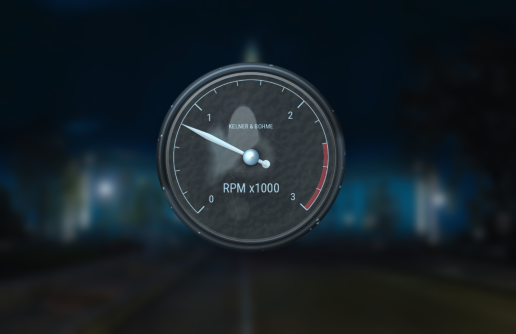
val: {"value": 800, "unit": "rpm"}
